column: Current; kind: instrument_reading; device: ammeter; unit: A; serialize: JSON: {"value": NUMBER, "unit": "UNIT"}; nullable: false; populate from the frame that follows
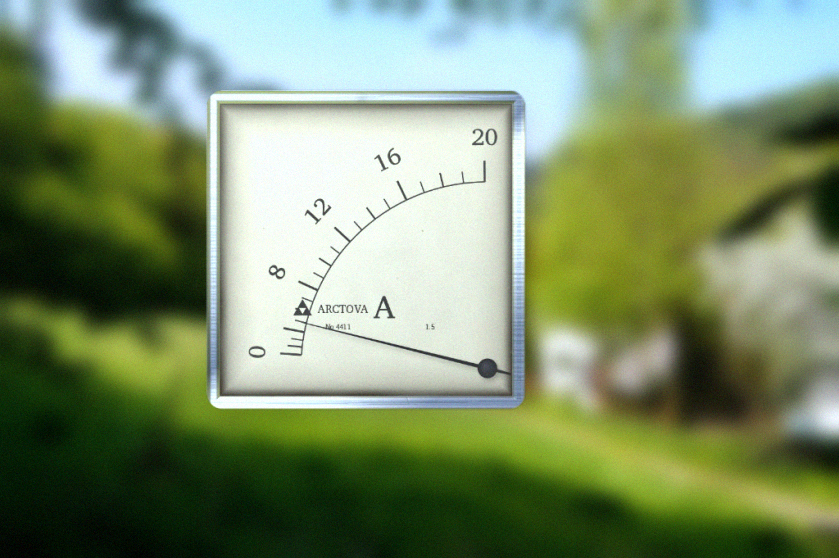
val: {"value": 5, "unit": "A"}
